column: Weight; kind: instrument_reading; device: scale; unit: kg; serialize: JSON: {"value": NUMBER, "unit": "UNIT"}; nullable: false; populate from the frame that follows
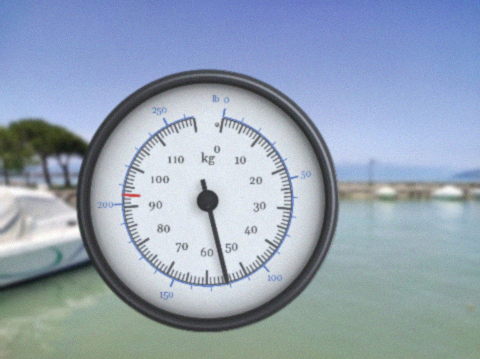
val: {"value": 55, "unit": "kg"}
